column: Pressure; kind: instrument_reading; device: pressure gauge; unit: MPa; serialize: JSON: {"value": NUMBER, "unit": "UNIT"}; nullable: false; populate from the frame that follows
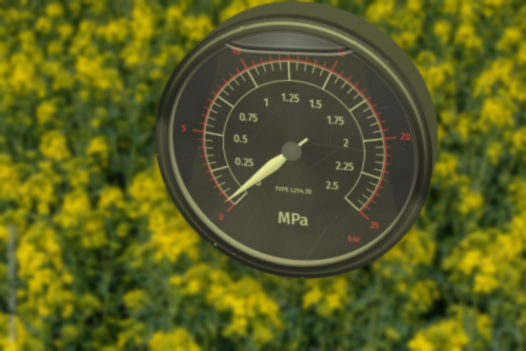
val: {"value": 0.05, "unit": "MPa"}
